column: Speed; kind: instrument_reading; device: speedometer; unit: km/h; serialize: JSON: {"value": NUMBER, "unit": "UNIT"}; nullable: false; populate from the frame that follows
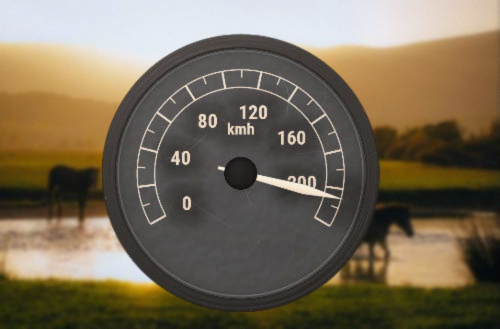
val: {"value": 205, "unit": "km/h"}
